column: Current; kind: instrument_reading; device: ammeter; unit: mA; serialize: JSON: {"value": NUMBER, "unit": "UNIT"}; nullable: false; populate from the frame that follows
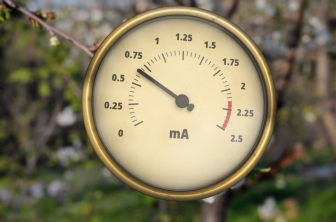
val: {"value": 0.65, "unit": "mA"}
